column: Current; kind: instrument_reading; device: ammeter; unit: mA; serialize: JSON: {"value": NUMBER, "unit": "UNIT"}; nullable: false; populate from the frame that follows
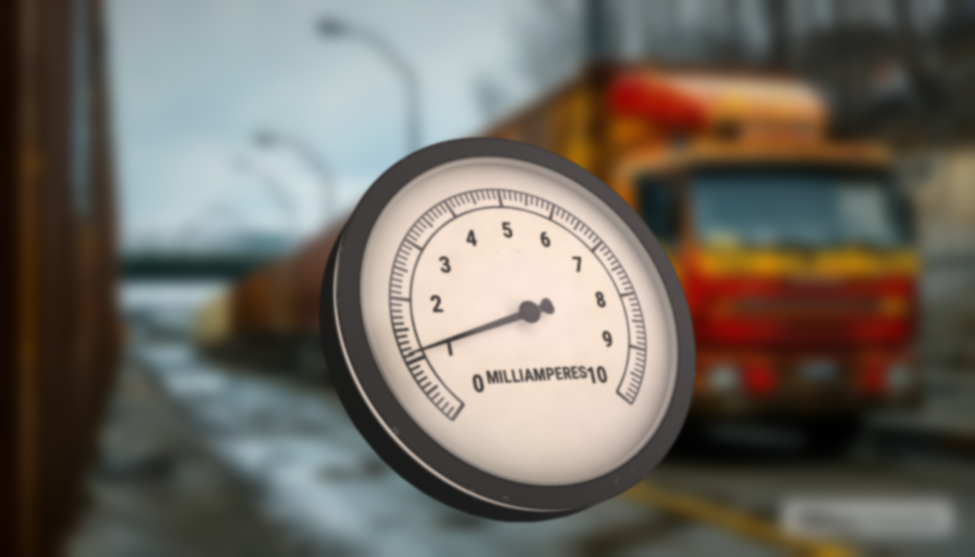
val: {"value": 1.1, "unit": "mA"}
